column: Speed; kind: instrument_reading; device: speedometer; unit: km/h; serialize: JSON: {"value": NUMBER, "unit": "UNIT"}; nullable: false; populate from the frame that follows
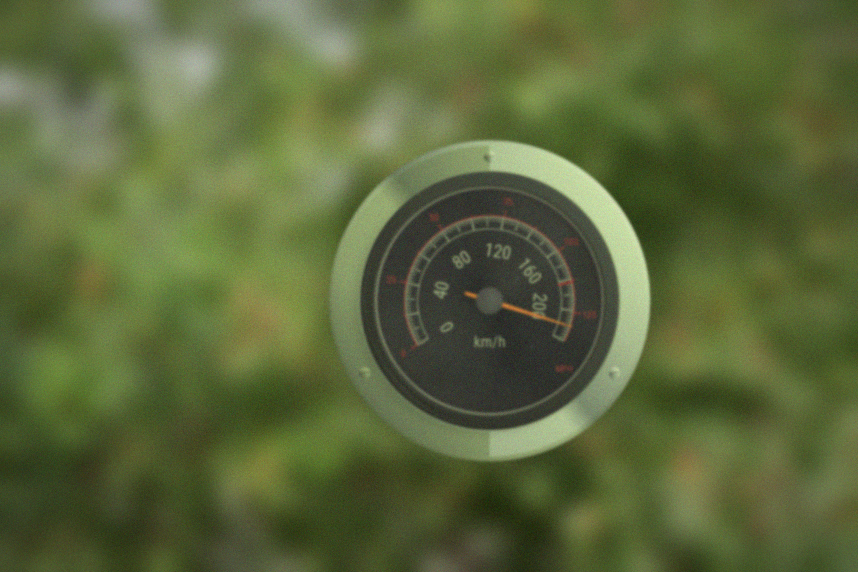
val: {"value": 210, "unit": "km/h"}
